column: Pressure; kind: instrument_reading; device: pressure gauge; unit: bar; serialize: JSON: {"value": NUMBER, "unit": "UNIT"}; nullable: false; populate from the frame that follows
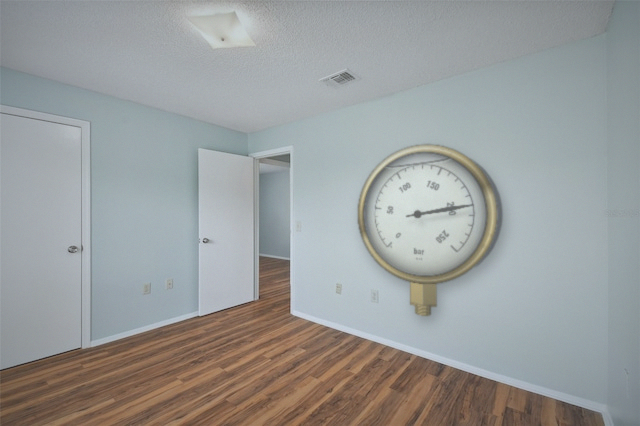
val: {"value": 200, "unit": "bar"}
